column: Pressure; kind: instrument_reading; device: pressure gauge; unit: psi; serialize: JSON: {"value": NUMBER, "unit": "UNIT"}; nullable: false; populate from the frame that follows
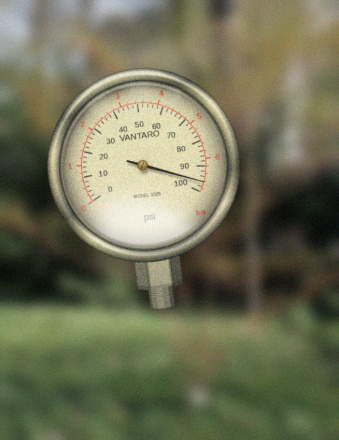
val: {"value": 96, "unit": "psi"}
